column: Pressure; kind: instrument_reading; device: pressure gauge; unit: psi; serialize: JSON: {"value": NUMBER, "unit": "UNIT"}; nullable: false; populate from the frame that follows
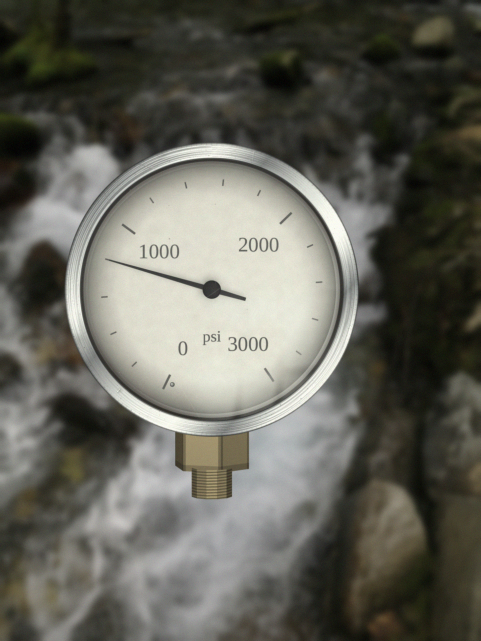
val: {"value": 800, "unit": "psi"}
